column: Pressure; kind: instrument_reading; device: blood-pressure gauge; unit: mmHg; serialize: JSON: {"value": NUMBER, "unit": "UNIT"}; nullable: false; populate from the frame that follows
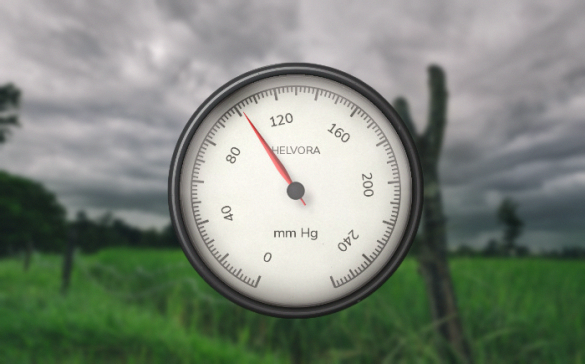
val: {"value": 102, "unit": "mmHg"}
